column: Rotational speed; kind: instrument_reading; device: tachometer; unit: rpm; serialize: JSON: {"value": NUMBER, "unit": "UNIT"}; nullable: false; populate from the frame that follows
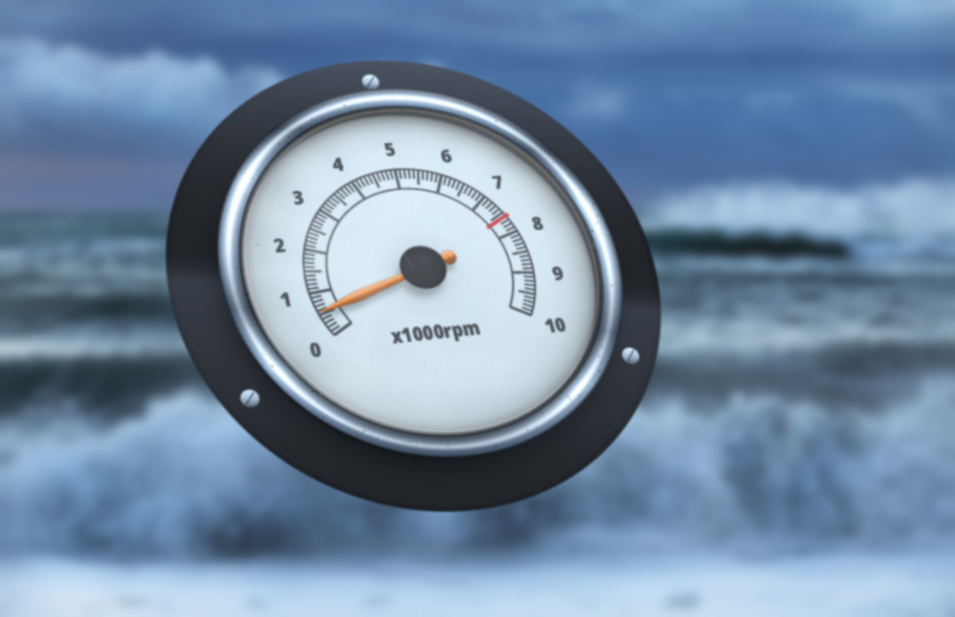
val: {"value": 500, "unit": "rpm"}
